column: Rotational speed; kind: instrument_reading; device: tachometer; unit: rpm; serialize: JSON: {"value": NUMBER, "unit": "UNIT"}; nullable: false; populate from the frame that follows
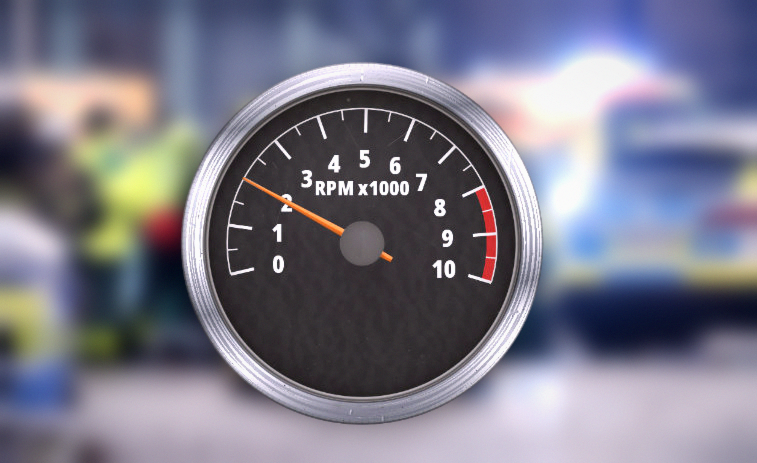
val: {"value": 2000, "unit": "rpm"}
